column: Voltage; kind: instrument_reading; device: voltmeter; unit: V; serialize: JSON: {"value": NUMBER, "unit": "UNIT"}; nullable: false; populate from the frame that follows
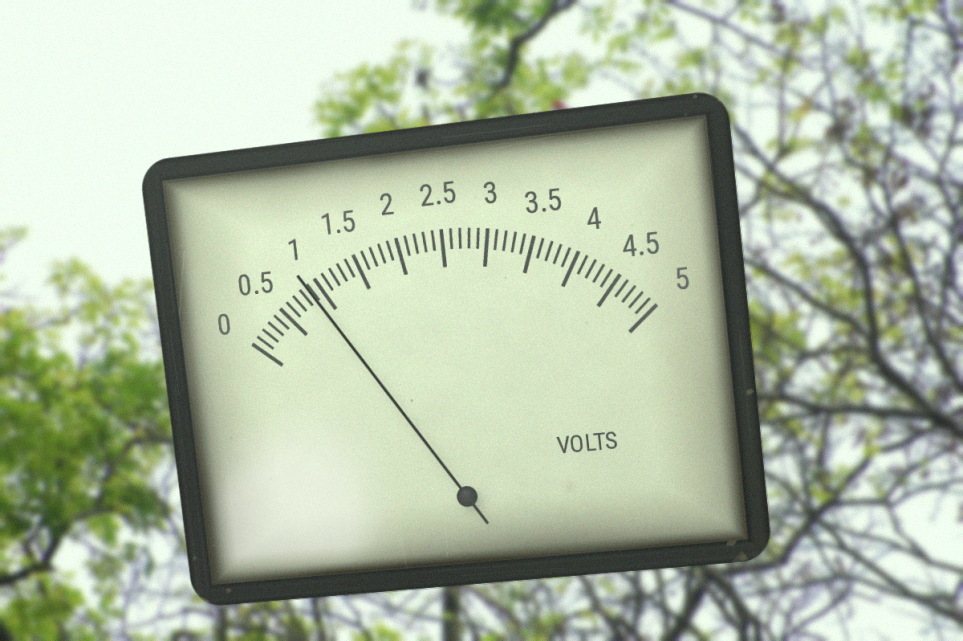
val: {"value": 0.9, "unit": "V"}
